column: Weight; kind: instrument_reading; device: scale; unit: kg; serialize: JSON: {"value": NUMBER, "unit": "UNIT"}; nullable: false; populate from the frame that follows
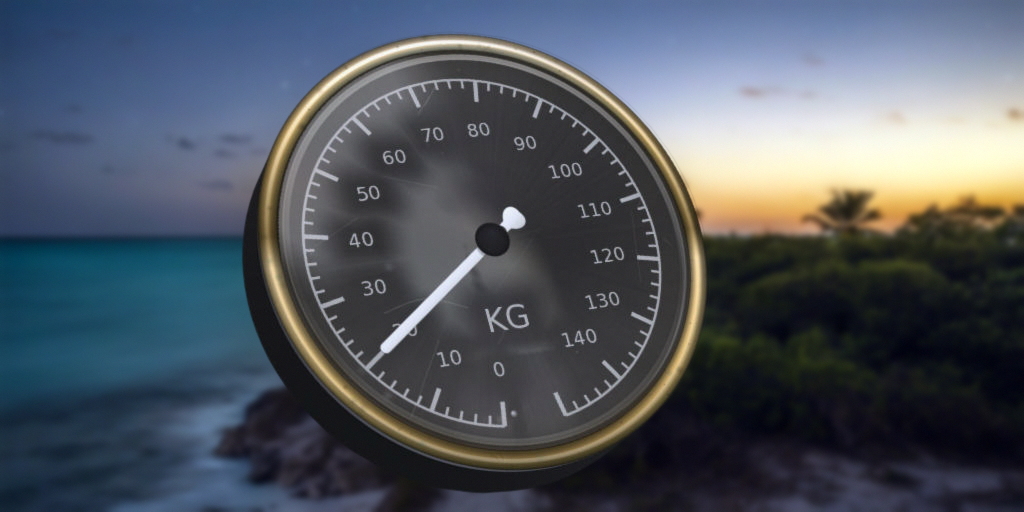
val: {"value": 20, "unit": "kg"}
